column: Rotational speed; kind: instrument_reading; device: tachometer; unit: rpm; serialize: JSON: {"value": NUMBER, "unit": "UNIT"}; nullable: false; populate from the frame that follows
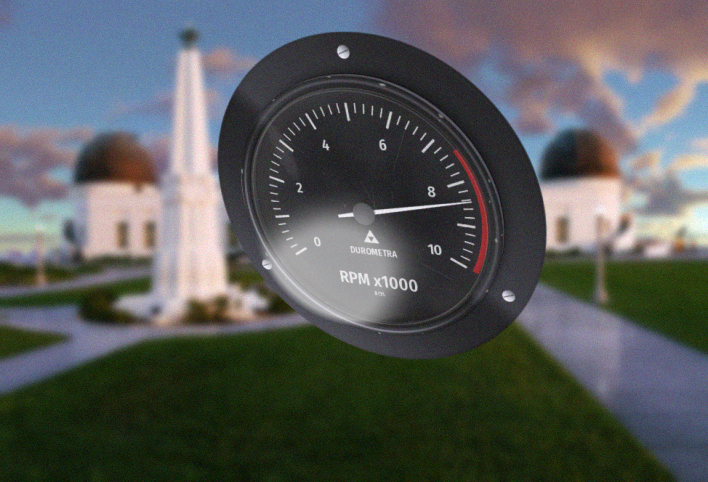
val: {"value": 8400, "unit": "rpm"}
